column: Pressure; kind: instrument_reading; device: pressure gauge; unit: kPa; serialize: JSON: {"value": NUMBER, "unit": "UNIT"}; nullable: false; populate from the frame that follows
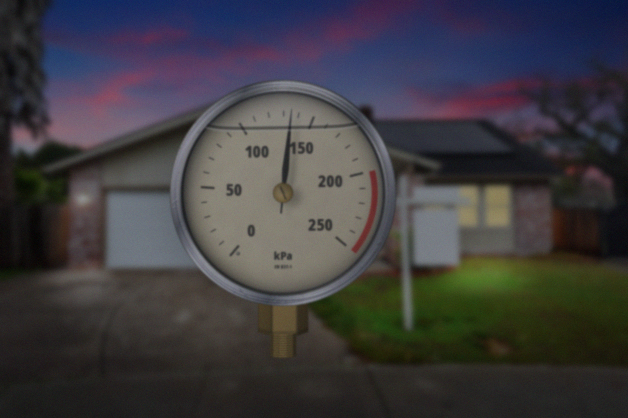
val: {"value": 135, "unit": "kPa"}
